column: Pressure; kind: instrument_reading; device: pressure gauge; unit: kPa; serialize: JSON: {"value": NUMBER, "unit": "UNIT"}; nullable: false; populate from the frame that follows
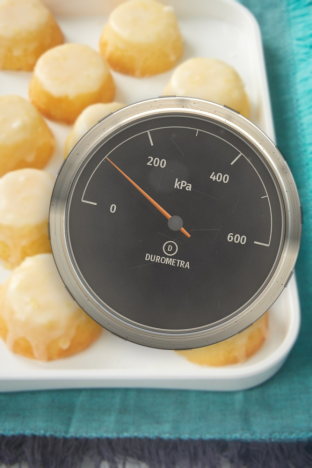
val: {"value": 100, "unit": "kPa"}
